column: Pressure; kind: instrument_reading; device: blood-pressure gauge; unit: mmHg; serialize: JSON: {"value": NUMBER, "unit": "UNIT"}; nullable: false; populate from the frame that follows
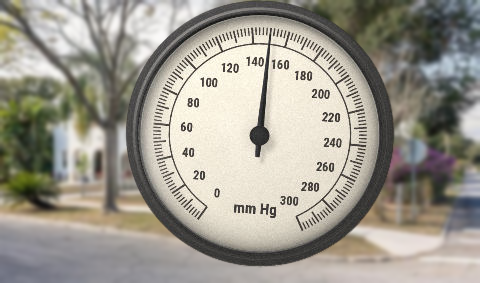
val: {"value": 150, "unit": "mmHg"}
